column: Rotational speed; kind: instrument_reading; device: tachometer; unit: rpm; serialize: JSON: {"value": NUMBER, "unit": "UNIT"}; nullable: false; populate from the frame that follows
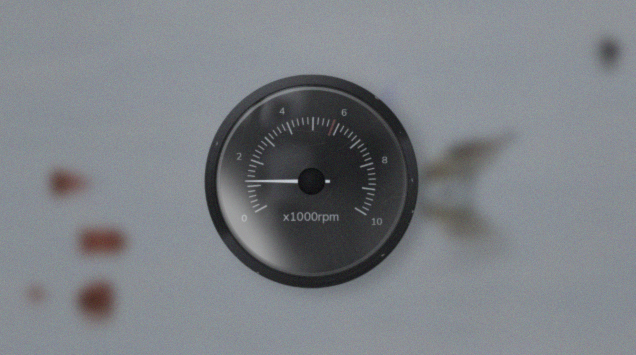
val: {"value": 1200, "unit": "rpm"}
